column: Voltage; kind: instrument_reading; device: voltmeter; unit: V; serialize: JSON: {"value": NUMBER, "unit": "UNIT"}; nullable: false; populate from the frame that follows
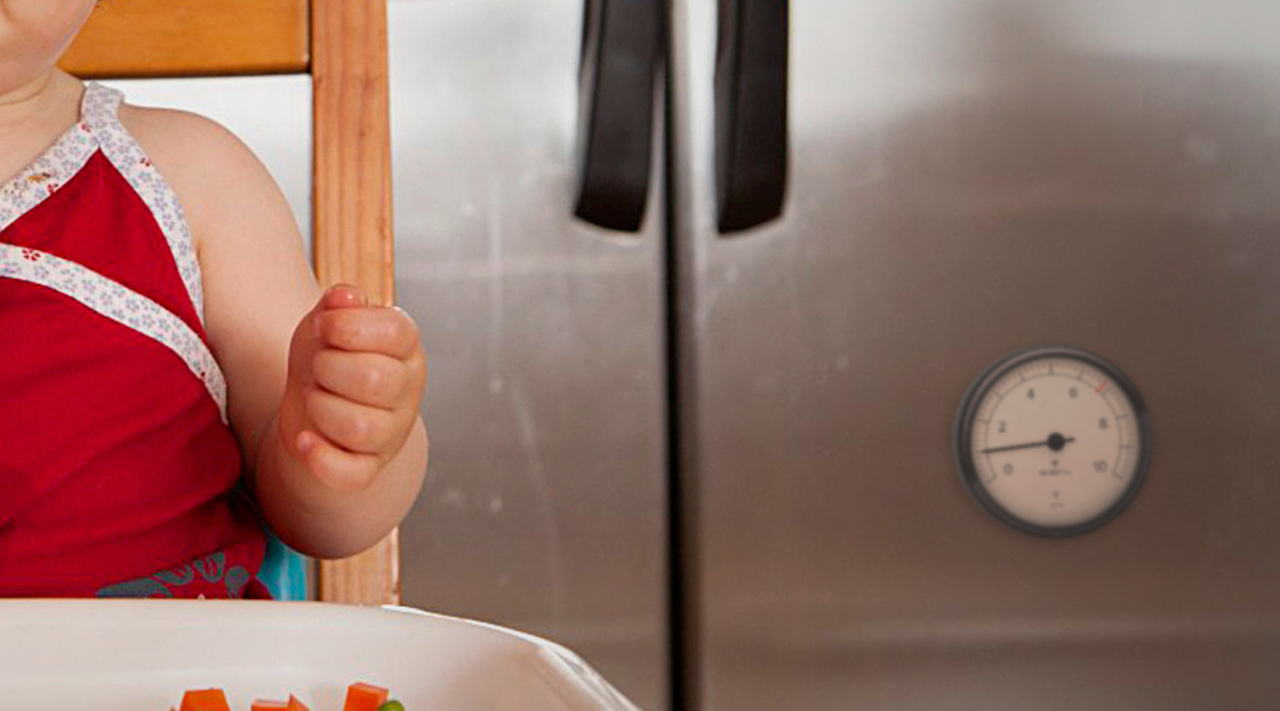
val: {"value": 1, "unit": "V"}
